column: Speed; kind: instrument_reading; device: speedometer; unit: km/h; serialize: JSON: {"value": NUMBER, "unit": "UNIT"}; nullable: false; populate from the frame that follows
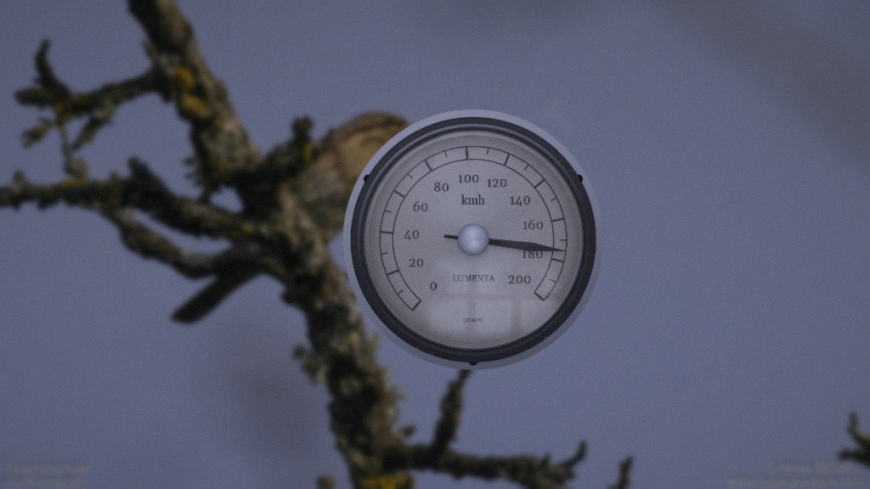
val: {"value": 175, "unit": "km/h"}
